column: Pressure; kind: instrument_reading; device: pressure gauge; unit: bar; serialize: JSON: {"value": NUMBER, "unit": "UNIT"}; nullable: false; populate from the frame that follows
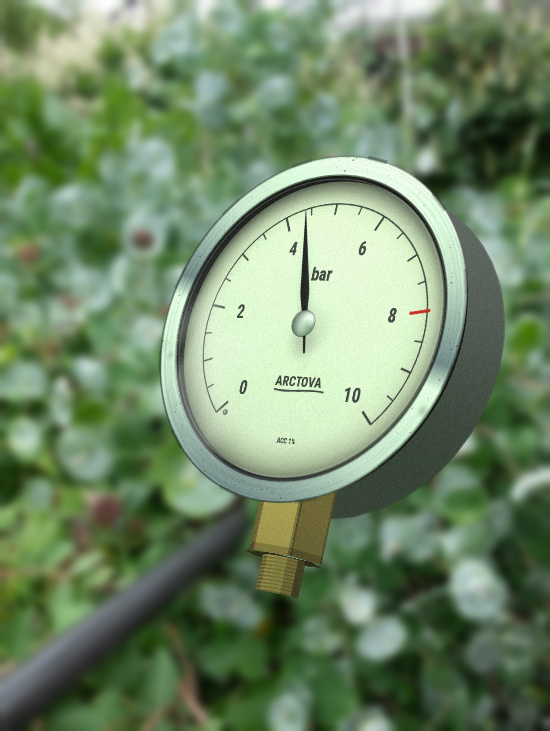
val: {"value": 4.5, "unit": "bar"}
